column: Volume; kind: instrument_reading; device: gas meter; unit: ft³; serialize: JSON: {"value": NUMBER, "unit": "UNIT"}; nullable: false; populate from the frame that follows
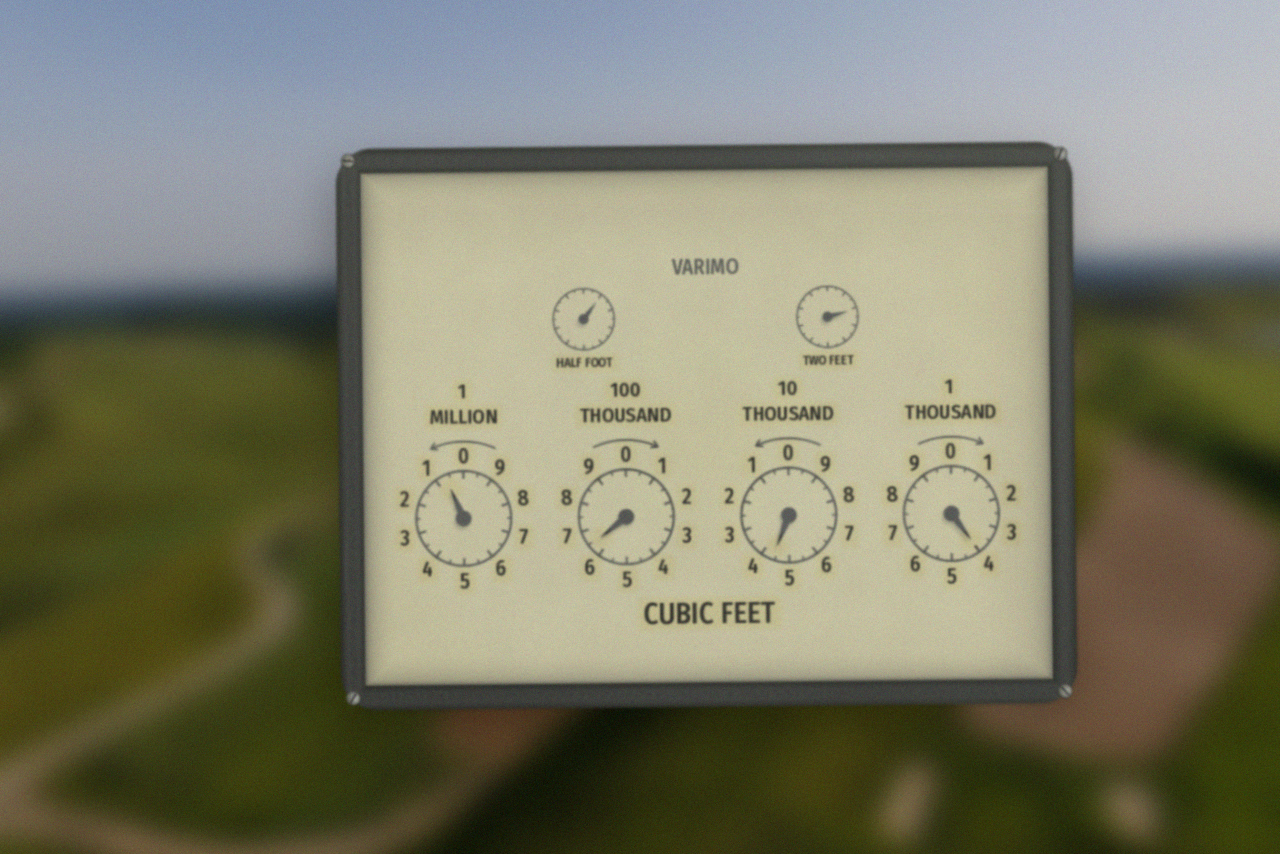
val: {"value": 64400, "unit": "ft³"}
